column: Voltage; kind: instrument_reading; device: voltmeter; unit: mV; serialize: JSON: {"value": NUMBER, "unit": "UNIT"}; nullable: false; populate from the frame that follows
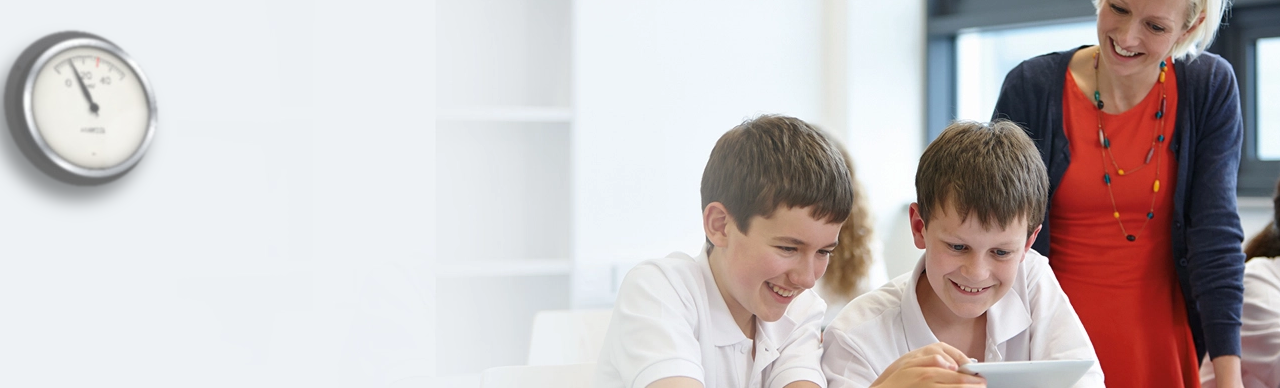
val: {"value": 10, "unit": "mV"}
